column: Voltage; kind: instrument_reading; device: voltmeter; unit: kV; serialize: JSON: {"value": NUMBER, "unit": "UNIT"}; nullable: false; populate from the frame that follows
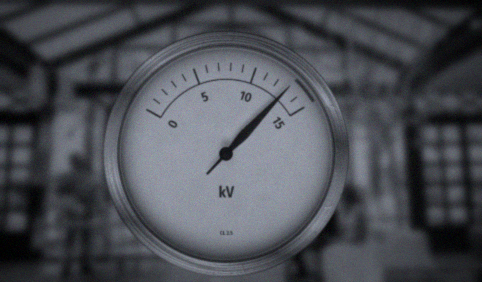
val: {"value": 13, "unit": "kV"}
